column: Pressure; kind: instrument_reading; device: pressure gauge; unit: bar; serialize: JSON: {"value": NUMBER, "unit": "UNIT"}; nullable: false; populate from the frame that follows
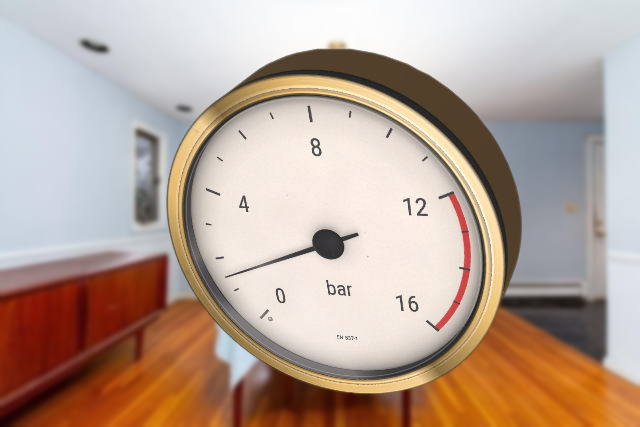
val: {"value": 1.5, "unit": "bar"}
